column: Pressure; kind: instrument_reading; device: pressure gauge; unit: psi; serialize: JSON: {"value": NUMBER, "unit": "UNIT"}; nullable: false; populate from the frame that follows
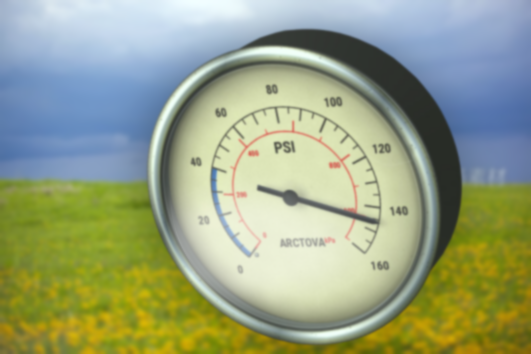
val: {"value": 145, "unit": "psi"}
